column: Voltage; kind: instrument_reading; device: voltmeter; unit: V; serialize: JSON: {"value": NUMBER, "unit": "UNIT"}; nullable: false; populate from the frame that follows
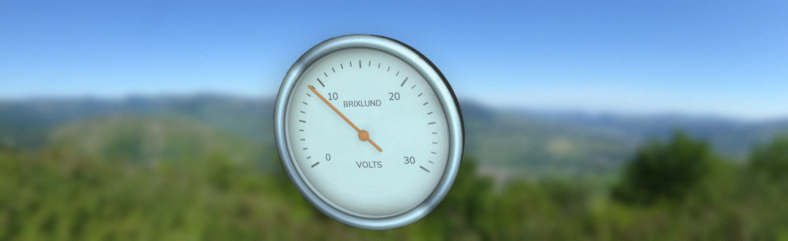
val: {"value": 9, "unit": "V"}
